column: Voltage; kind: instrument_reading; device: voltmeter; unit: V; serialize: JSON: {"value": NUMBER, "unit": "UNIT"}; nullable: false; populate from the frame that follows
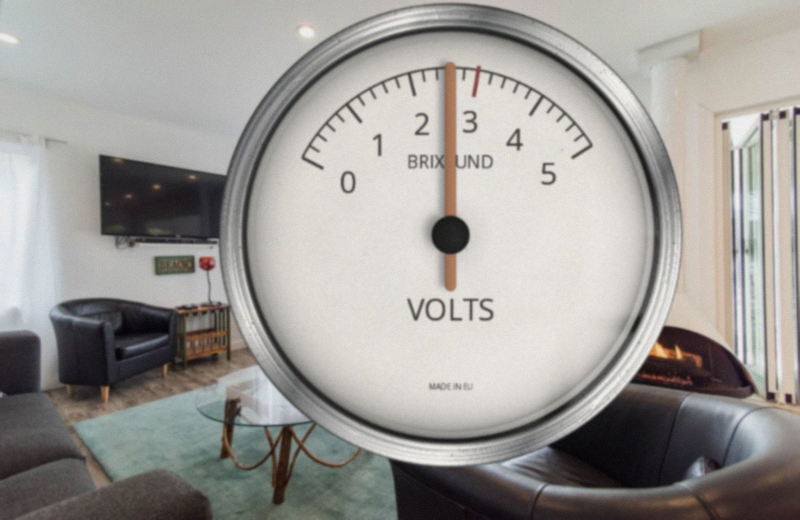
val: {"value": 2.6, "unit": "V"}
